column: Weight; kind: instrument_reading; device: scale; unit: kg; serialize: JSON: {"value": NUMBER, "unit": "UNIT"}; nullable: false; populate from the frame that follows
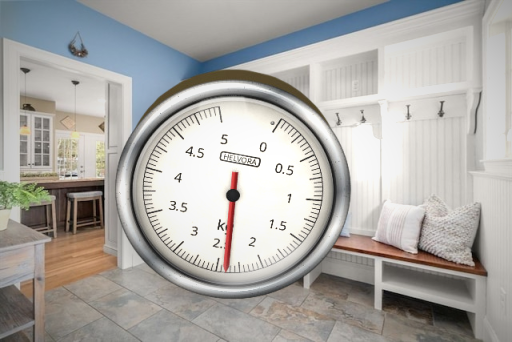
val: {"value": 2.4, "unit": "kg"}
